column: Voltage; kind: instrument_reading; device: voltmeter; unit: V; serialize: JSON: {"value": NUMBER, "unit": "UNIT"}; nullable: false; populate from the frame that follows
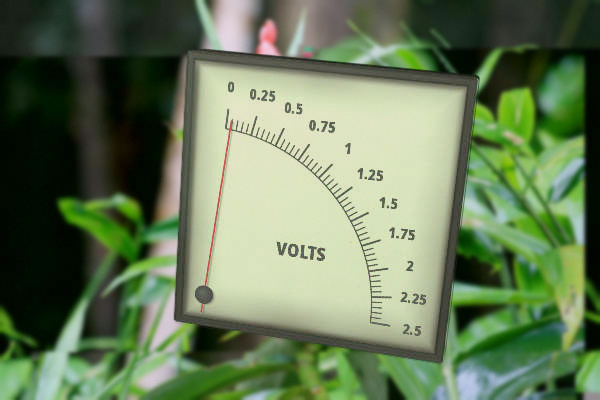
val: {"value": 0.05, "unit": "V"}
